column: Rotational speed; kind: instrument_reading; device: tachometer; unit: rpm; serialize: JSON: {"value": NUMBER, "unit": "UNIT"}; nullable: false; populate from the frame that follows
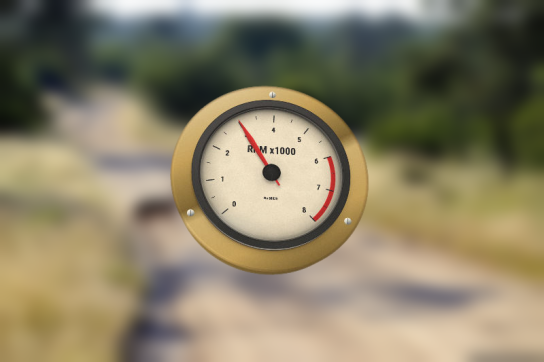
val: {"value": 3000, "unit": "rpm"}
